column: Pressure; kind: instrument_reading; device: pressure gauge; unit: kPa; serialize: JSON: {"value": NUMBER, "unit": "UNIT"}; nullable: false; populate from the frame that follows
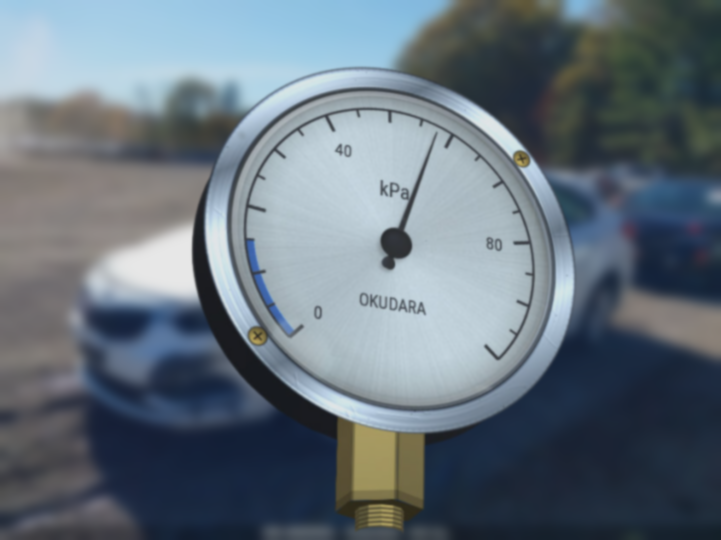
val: {"value": 57.5, "unit": "kPa"}
